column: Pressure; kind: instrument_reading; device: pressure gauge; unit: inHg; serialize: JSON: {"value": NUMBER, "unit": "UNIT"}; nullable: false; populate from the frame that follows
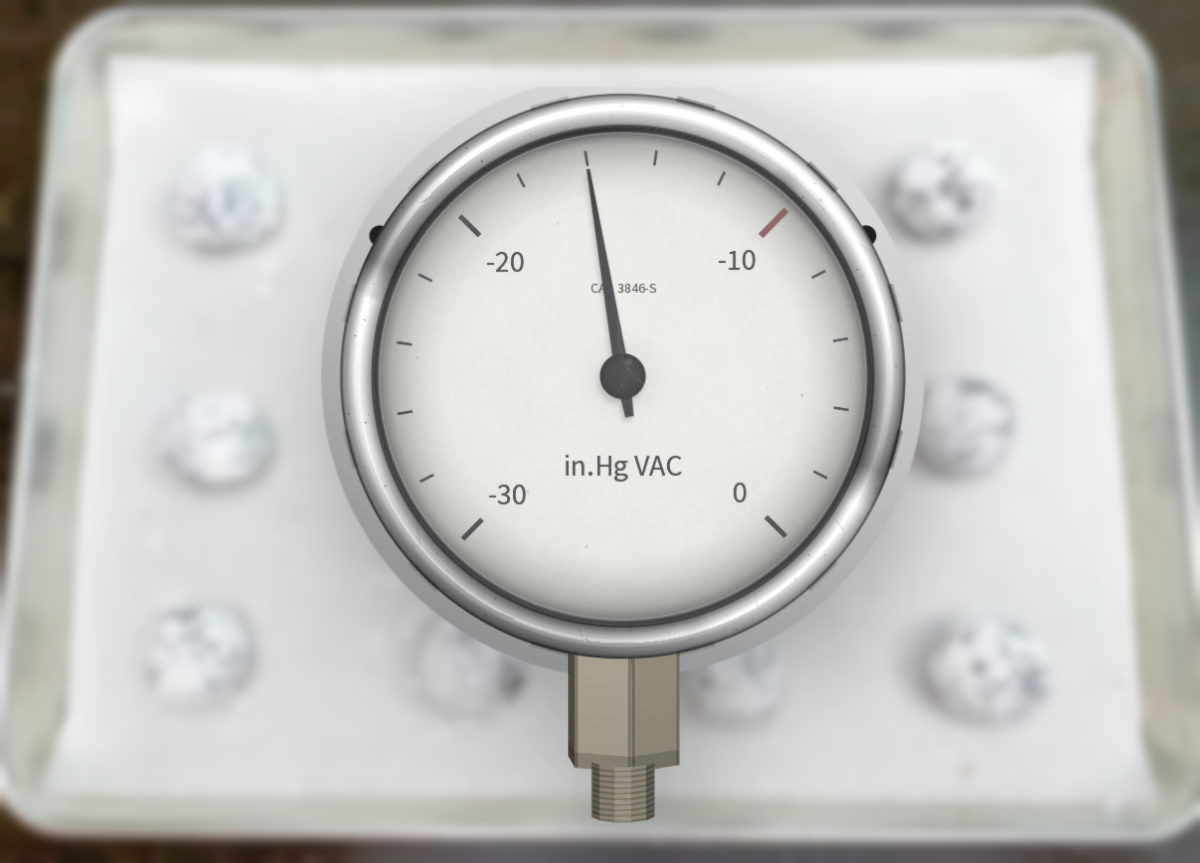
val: {"value": -16, "unit": "inHg"}
